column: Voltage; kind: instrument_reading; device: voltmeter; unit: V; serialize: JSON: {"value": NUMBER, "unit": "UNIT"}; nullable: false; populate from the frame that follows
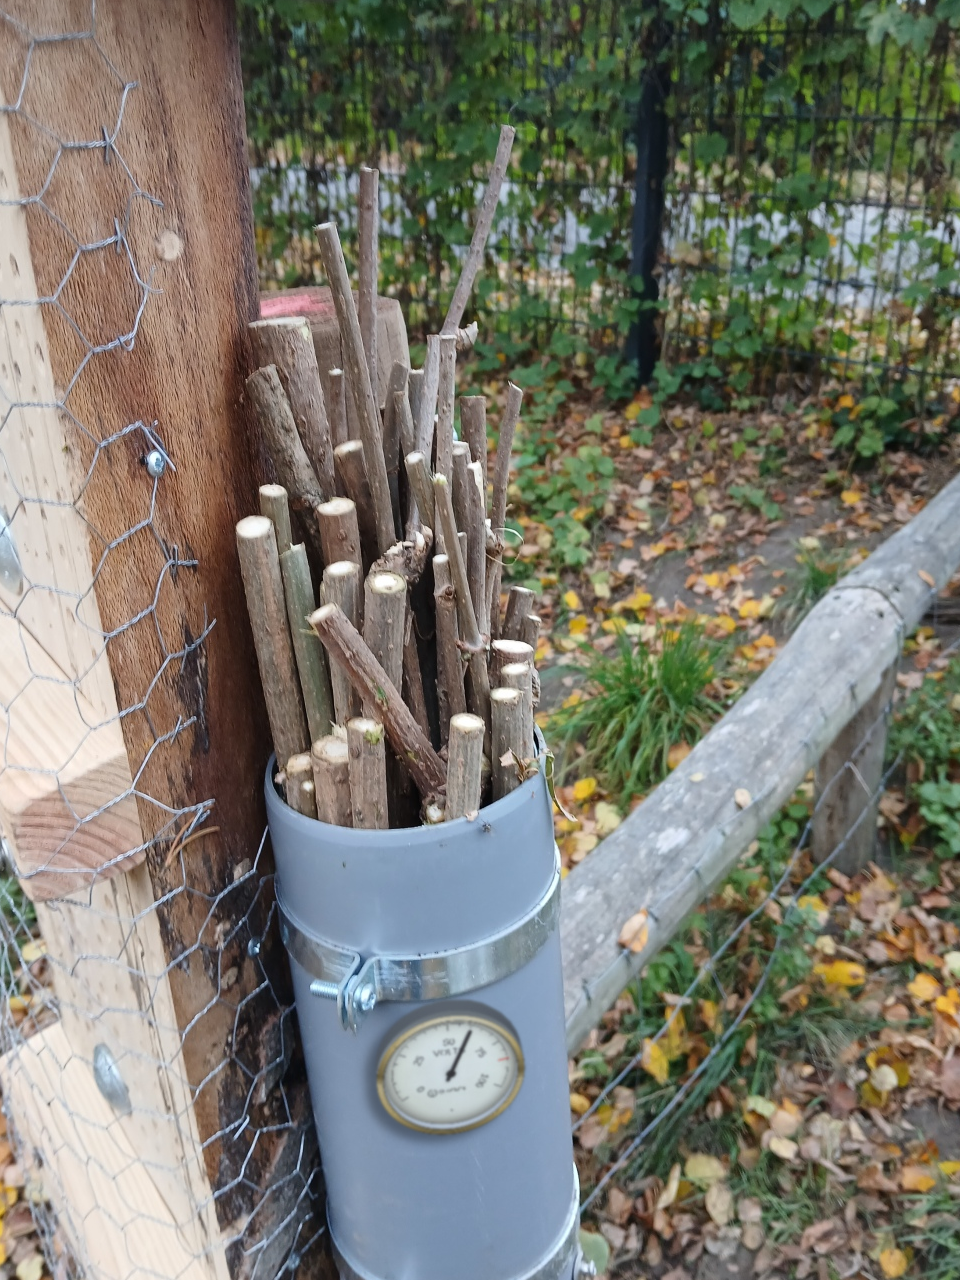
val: {"value": 60, "unit": "V"}
